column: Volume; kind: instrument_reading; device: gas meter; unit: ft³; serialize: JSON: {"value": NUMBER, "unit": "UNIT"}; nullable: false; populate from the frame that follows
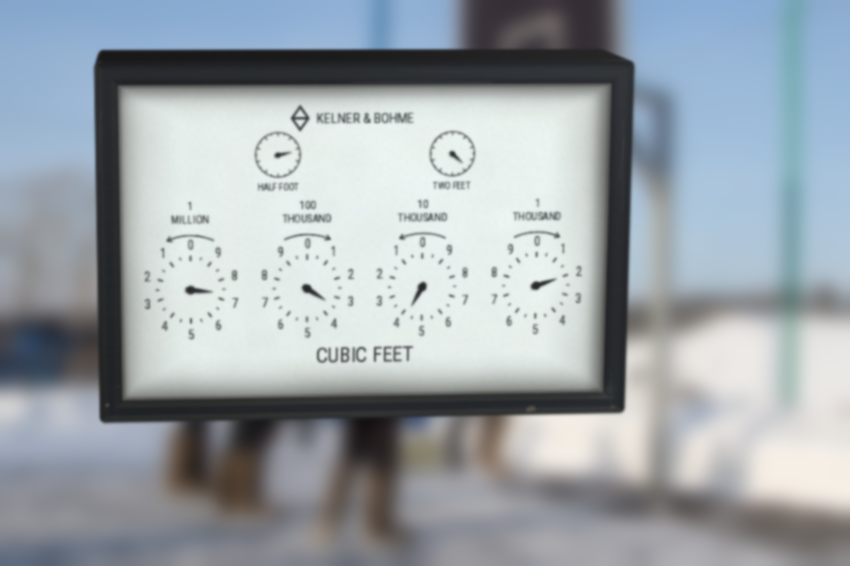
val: {"value": 734200, "unit": "ft³"}
